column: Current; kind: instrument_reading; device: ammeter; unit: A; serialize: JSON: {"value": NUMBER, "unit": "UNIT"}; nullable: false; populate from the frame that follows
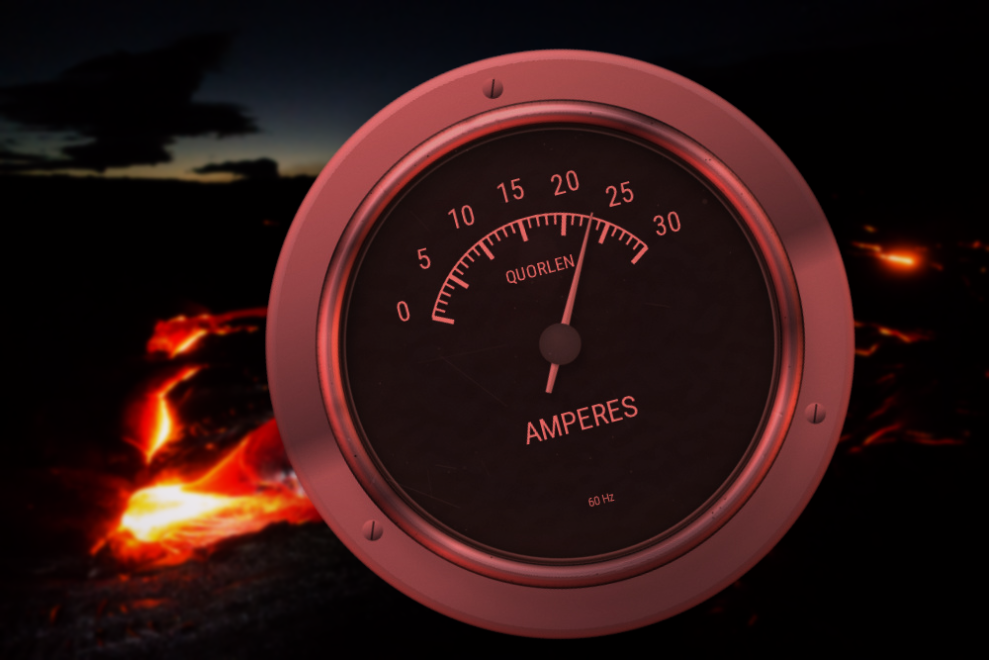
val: {"value": 23, "unit": "A"}
